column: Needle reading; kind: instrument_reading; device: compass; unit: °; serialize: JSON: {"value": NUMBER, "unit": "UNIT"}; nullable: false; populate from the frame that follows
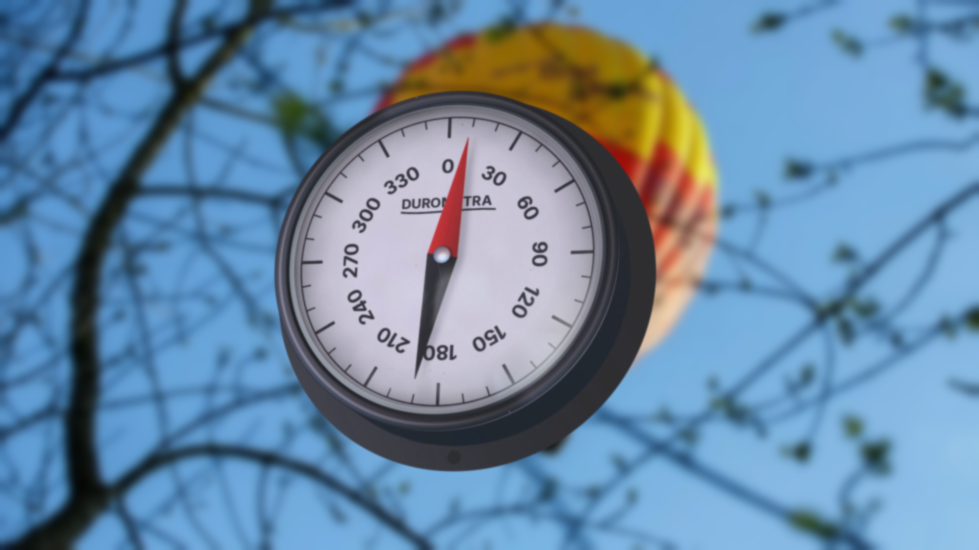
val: {"value": 10, "unit": "°"}
